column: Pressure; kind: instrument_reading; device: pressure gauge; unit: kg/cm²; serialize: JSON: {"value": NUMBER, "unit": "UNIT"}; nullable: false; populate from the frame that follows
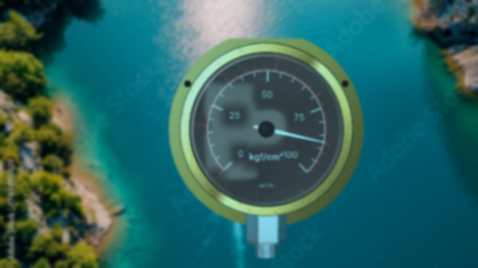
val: {"value": 87.5, "unit": "kg/cm²"}
